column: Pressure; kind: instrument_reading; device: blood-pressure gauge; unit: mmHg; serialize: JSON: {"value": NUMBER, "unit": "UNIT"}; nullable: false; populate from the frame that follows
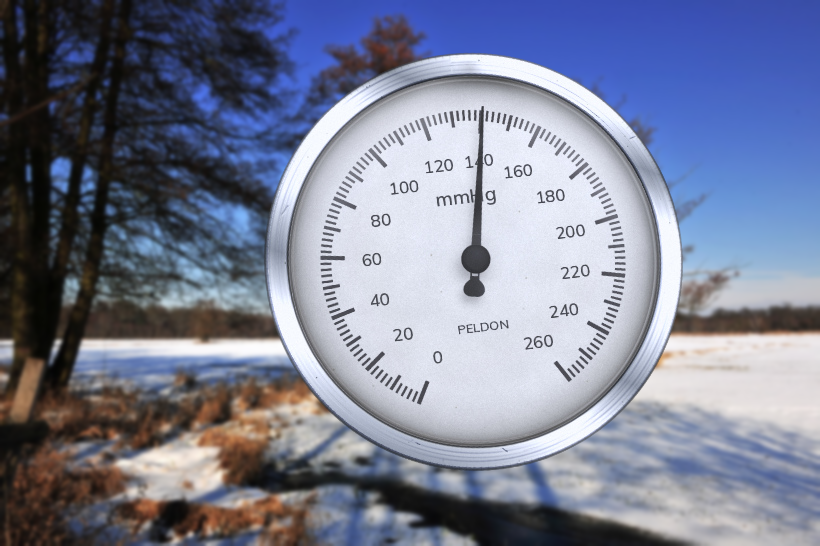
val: {"value": 140, "unit": "mmHg"}
